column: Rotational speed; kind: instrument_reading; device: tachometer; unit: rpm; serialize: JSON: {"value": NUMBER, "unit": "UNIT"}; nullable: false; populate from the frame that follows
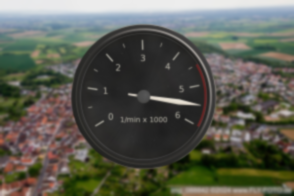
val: {"value": 5500, "unit": "rpm"}
